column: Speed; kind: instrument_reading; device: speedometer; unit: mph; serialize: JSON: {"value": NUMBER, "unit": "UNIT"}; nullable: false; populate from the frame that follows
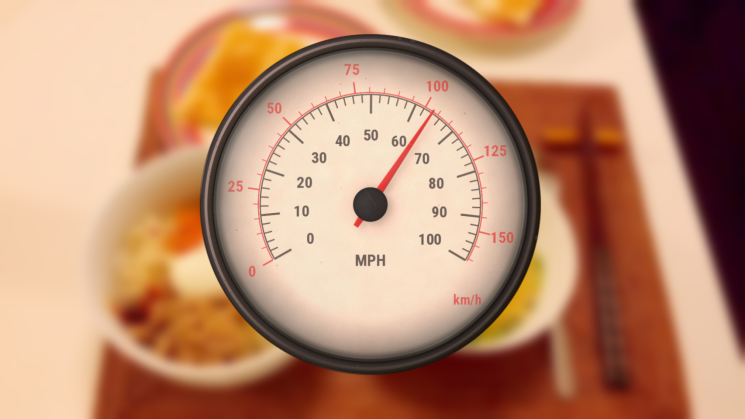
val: {"value": 64, "unit": "mph"}
